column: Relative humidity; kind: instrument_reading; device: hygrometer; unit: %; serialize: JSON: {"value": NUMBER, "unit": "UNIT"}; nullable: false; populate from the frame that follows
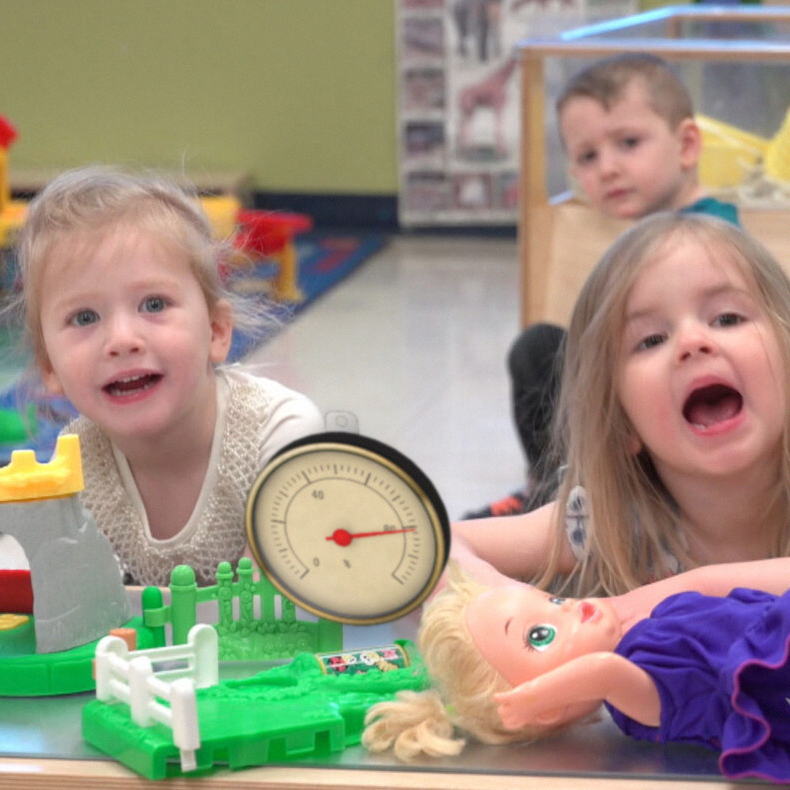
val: {"value": 80, "unit": "%"}
